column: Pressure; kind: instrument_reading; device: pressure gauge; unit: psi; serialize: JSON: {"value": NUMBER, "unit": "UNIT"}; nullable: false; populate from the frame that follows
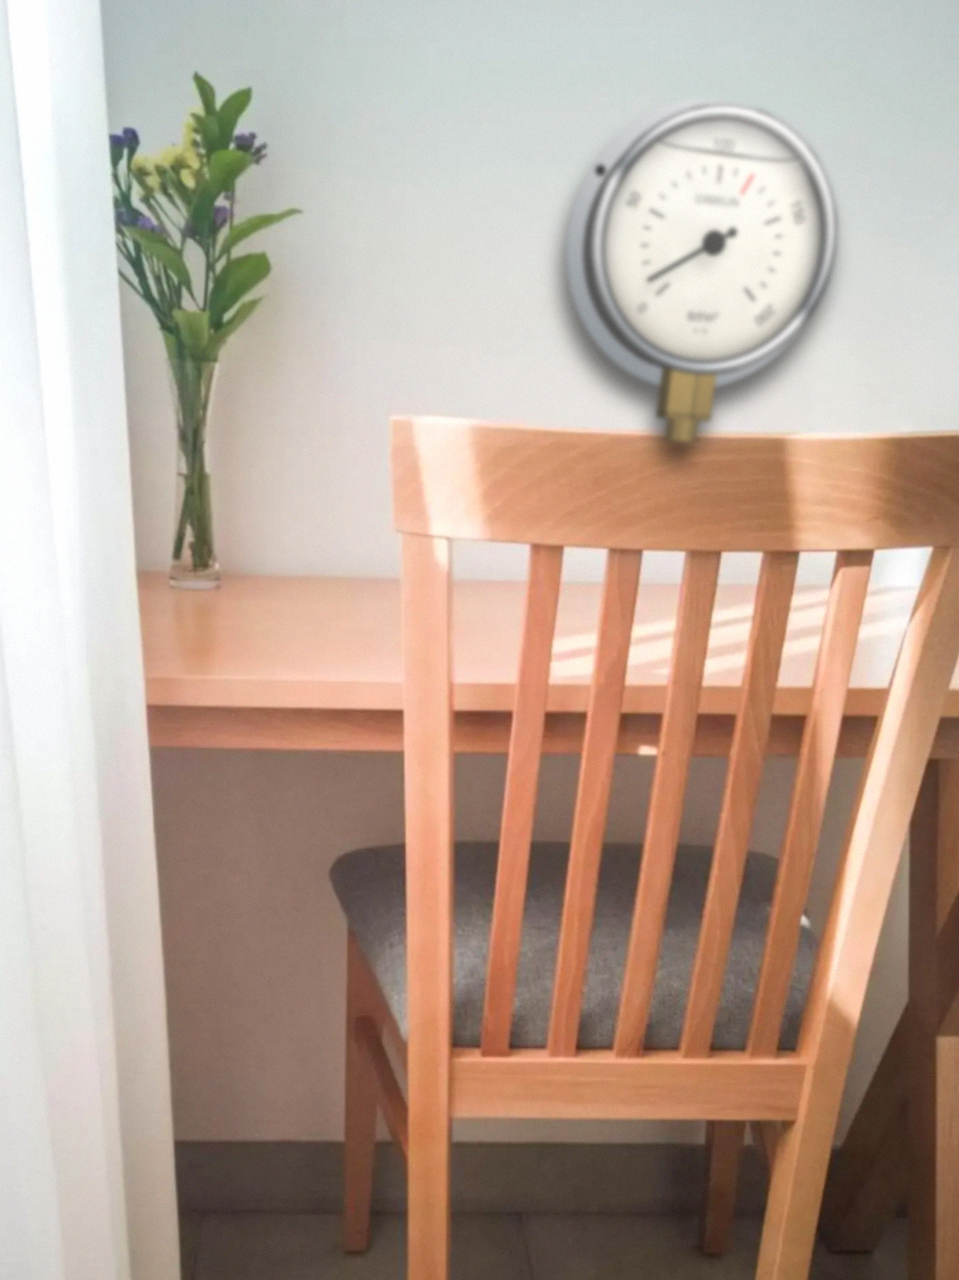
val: {"value": 10, "unit": "psi"}
